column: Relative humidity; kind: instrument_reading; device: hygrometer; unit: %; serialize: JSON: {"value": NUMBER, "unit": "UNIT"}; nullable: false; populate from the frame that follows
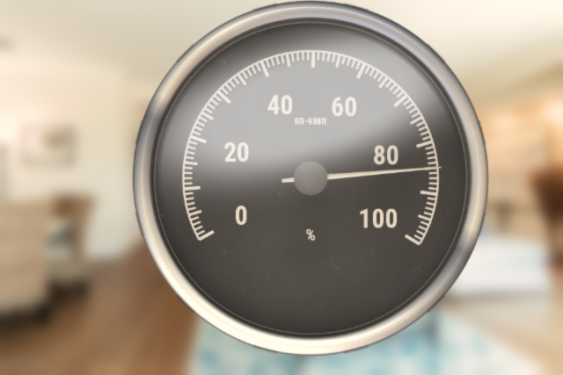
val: {"value": 85, "unit": "%"}
